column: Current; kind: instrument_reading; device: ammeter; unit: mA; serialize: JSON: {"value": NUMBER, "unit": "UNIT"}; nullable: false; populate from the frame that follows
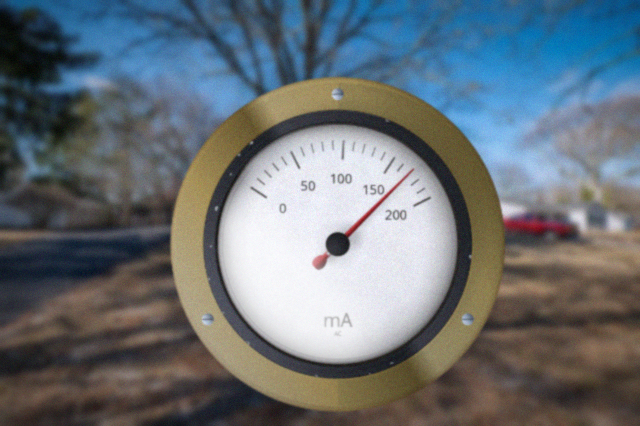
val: {"value": 170, "unit": "mA"}
